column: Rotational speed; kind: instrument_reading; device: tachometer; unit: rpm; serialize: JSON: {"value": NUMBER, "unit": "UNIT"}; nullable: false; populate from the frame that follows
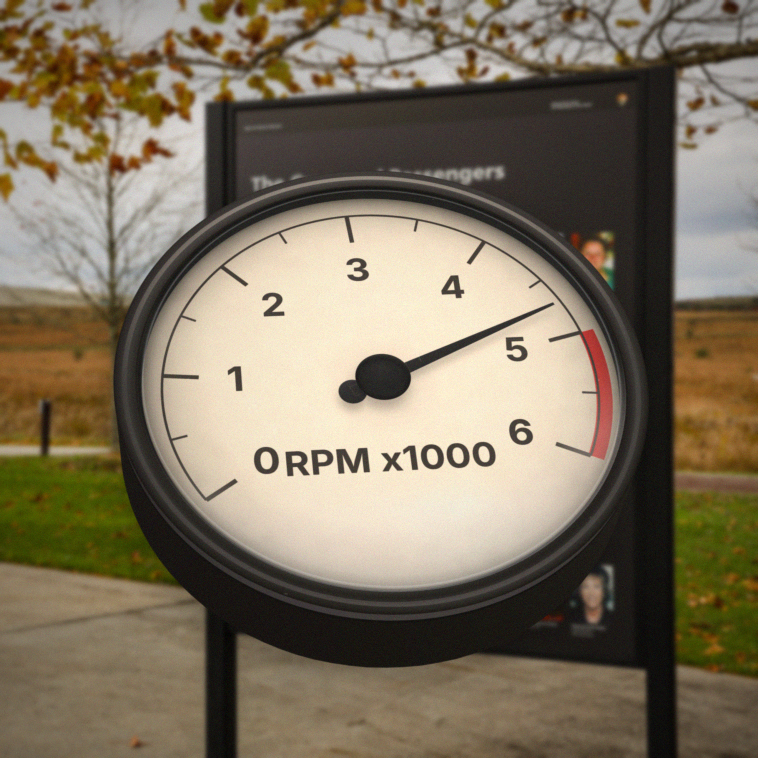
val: {"value": 4750, "unit": "rpm"}
